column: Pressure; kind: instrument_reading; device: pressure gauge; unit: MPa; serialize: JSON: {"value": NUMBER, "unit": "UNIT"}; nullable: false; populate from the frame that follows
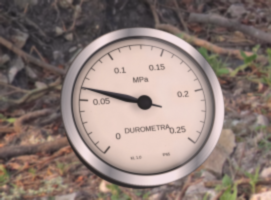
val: {"value": 0.06, "unit": "MPa"}
